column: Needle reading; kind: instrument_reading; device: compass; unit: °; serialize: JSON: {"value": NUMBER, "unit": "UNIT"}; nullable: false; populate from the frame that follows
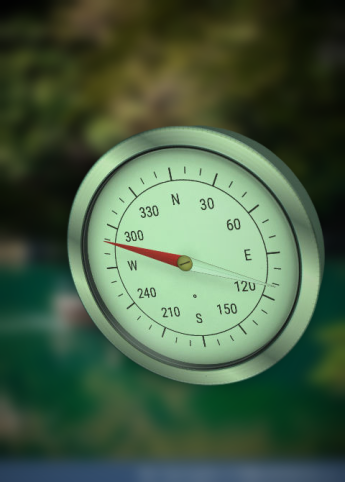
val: {"value": 290, "unit": "°"}
